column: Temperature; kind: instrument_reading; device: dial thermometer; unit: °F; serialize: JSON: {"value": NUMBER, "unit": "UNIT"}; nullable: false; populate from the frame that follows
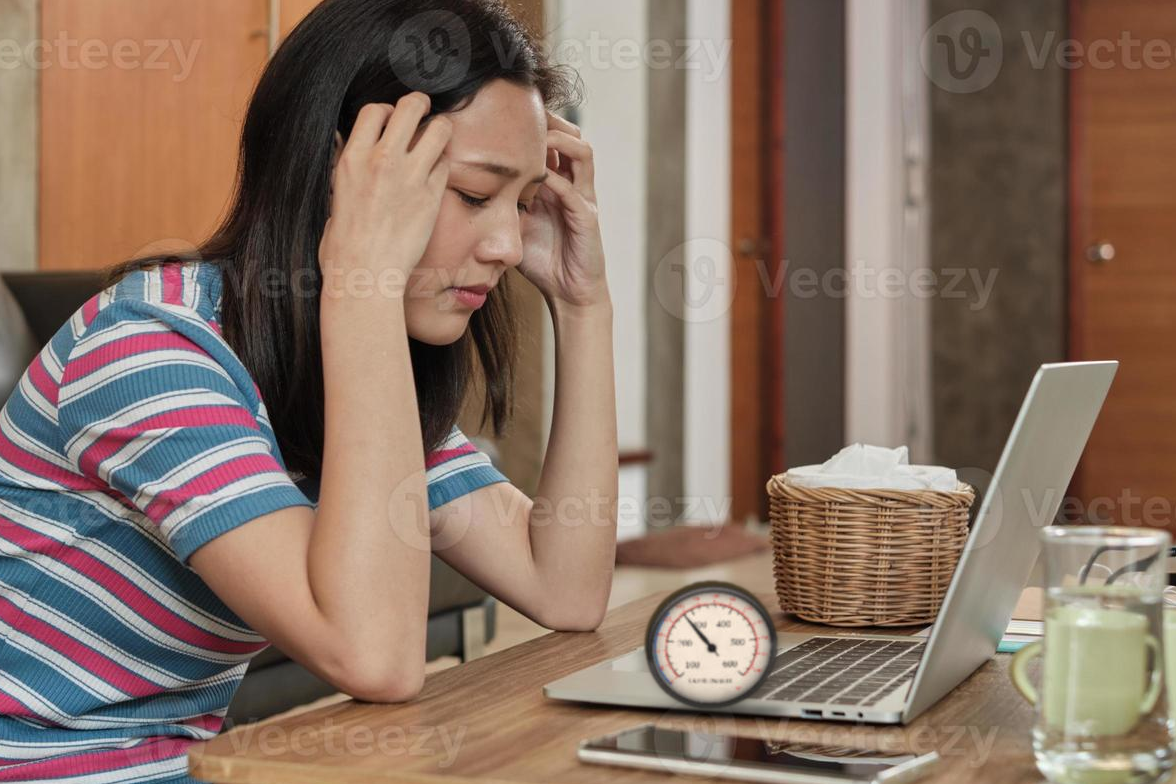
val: {"value": 280, "unit": "°F"}
